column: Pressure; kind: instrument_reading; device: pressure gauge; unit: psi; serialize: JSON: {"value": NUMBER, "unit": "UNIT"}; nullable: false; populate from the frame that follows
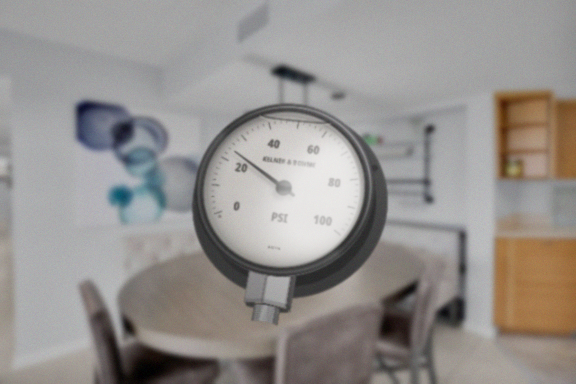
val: {"value": 24, "unit": "psi"}
